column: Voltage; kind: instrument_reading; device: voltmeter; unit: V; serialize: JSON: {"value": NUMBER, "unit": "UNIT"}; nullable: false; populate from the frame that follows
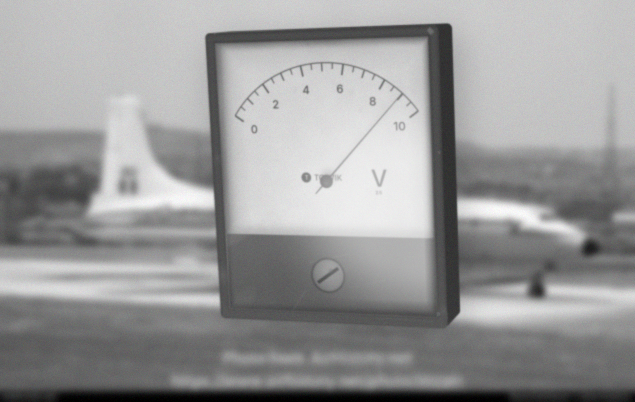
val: {"value": 9, "unit": "V"}
